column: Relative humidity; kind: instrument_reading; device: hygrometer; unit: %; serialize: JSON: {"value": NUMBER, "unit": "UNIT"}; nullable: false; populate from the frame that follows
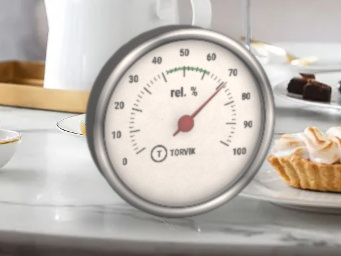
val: {"value": 70, "unit": "%"}
